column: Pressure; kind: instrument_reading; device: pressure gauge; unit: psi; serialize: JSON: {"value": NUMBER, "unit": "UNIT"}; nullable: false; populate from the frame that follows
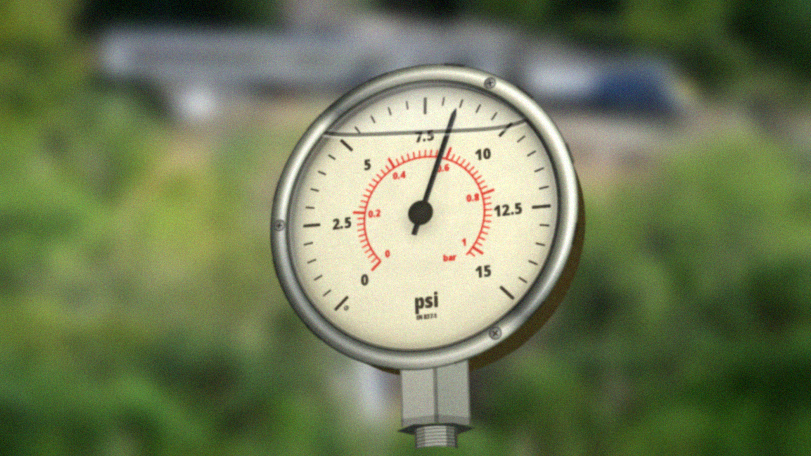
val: {"value": 8.5, "unit": "psi"}
